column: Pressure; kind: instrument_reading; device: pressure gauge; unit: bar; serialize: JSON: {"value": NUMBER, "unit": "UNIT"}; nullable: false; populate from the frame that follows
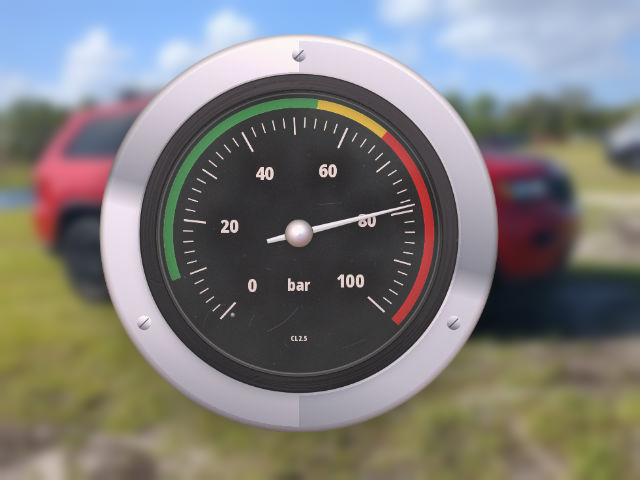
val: {"value": 79, "unit": "bar"}
